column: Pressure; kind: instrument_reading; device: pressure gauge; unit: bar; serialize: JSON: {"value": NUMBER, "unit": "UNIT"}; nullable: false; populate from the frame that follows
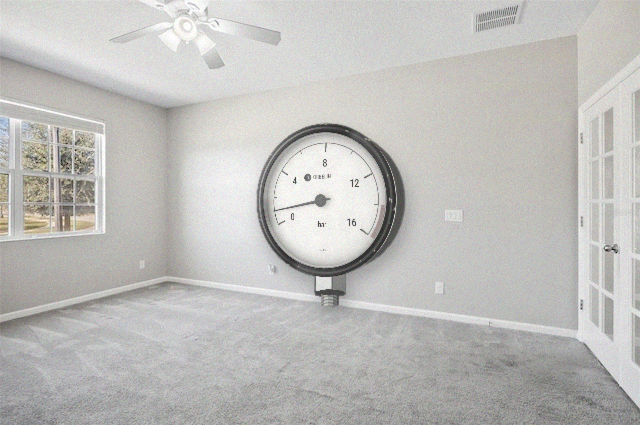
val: {"value": 1, "unit": "bar"}
